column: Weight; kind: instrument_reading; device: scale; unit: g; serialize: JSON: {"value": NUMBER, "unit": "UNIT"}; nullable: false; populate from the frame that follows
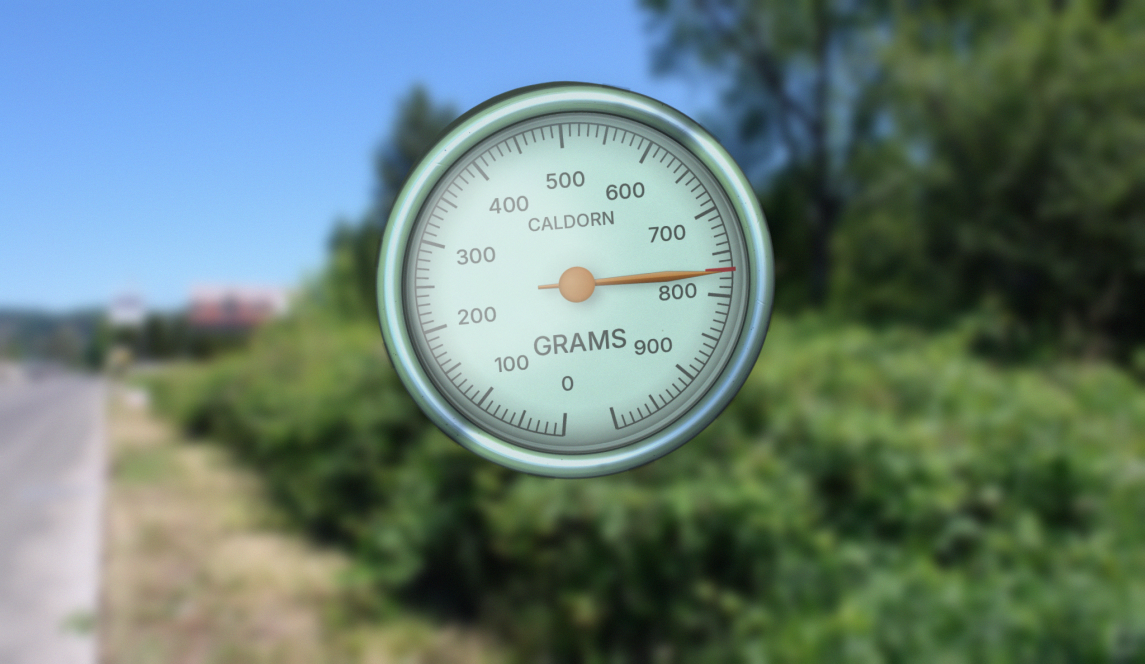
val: {"value": 770, "unit": "g"}
